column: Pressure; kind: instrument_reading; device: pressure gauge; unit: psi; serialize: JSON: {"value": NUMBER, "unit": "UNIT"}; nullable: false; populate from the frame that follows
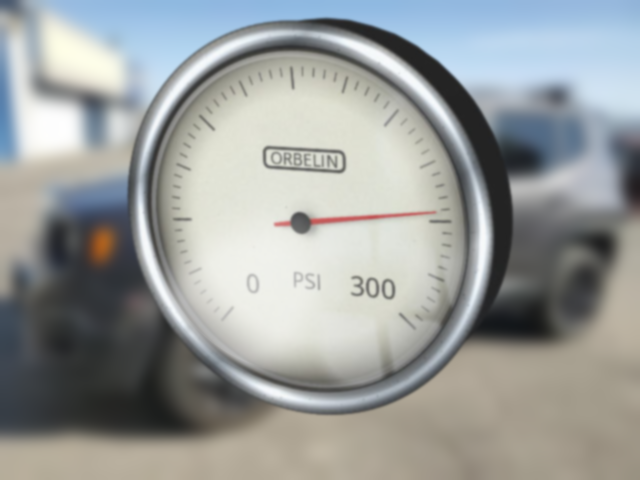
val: {"value": 245, "unit": "psi"}
